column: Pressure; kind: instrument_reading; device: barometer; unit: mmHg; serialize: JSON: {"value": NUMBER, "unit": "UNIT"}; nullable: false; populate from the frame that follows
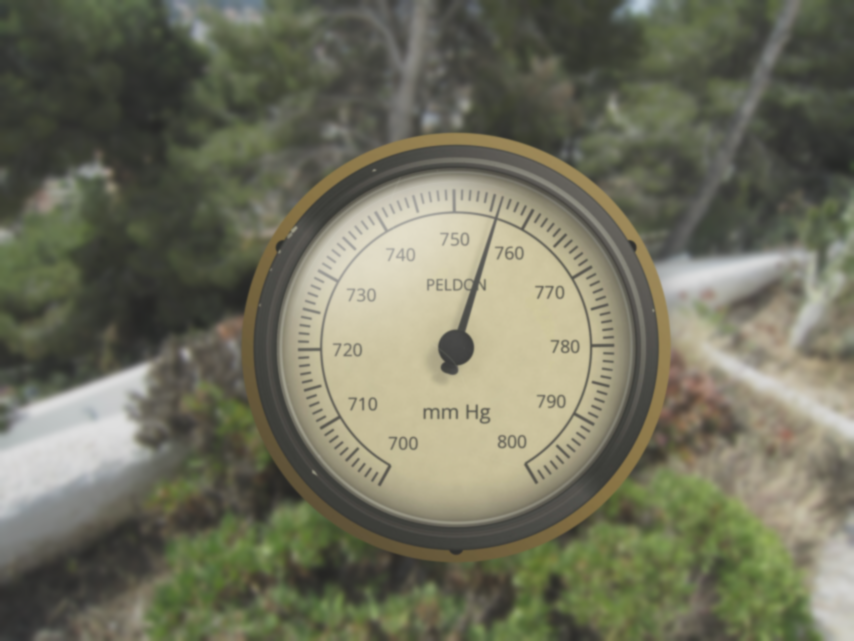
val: {"value": 756, "unit": "mmHg"}
